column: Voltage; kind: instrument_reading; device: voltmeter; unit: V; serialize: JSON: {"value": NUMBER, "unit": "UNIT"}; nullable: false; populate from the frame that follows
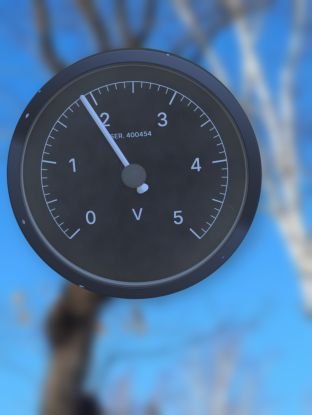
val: {"value": 1.9, "unit": "V"}
